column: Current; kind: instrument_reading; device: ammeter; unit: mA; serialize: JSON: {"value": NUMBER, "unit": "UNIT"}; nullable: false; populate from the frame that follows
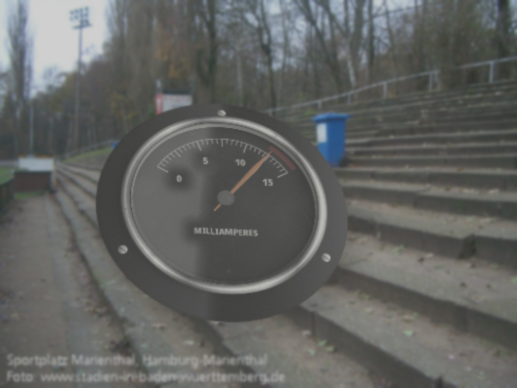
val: {"value": 12.5, "unit": "mA"}
